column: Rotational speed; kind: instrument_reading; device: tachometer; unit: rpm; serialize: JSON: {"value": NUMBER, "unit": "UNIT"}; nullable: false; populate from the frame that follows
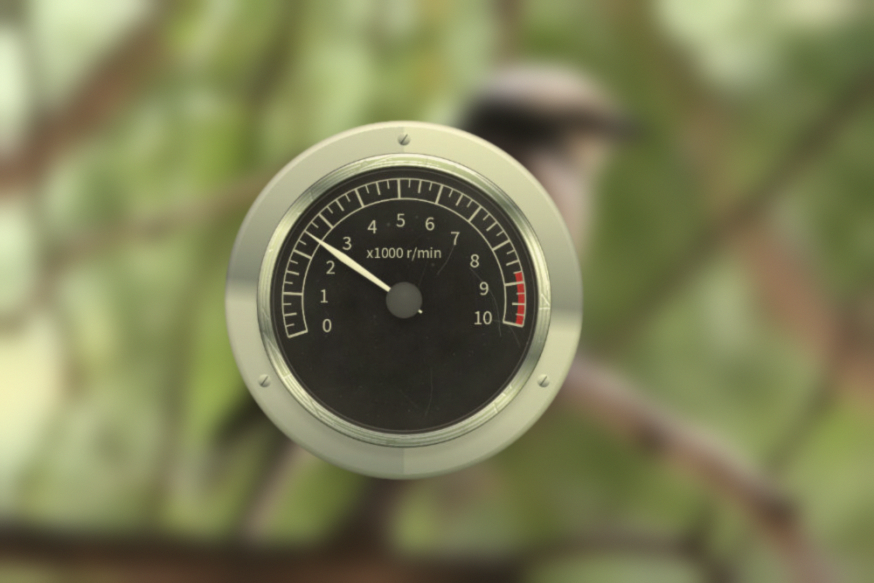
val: {"value": 2500, "unit": "rpm"}
